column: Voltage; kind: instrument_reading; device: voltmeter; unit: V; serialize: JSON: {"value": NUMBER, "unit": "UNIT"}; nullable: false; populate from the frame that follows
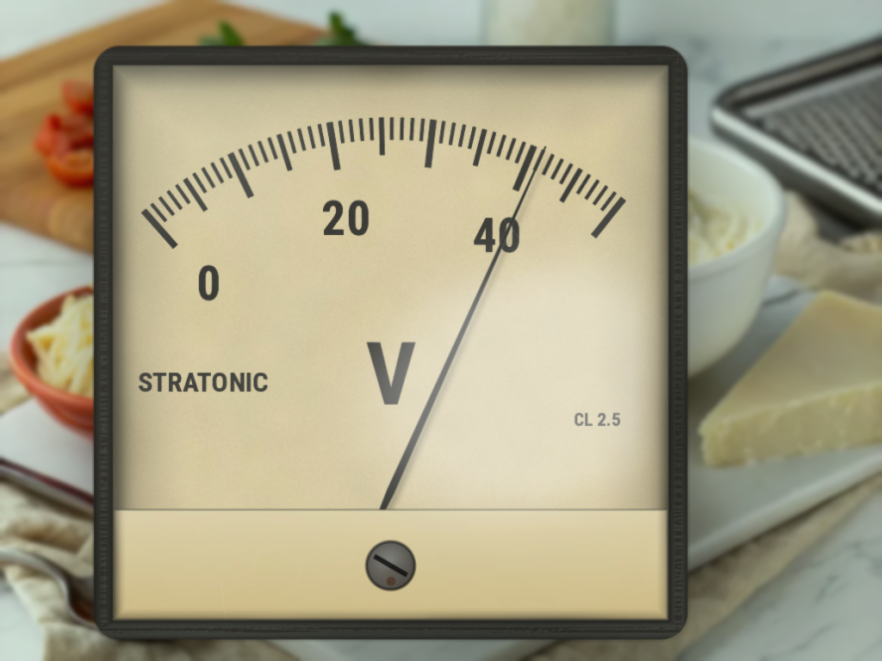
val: {"value": 41, "unit": "V"}
